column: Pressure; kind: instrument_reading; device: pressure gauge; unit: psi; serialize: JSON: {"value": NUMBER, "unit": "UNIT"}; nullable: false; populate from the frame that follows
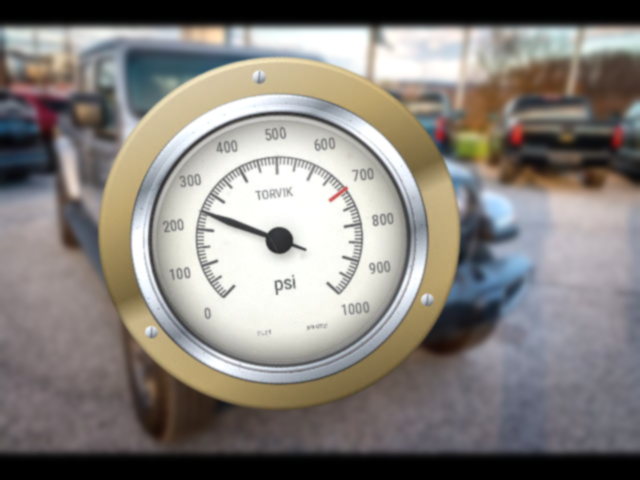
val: {"value": 250, "unit": "psi"}
